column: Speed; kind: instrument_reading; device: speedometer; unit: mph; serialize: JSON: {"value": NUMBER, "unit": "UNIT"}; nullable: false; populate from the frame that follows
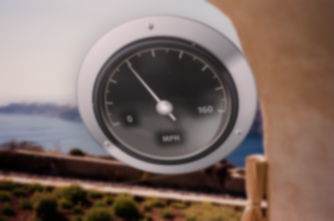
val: {"value": 60, "unit": "mph"}
